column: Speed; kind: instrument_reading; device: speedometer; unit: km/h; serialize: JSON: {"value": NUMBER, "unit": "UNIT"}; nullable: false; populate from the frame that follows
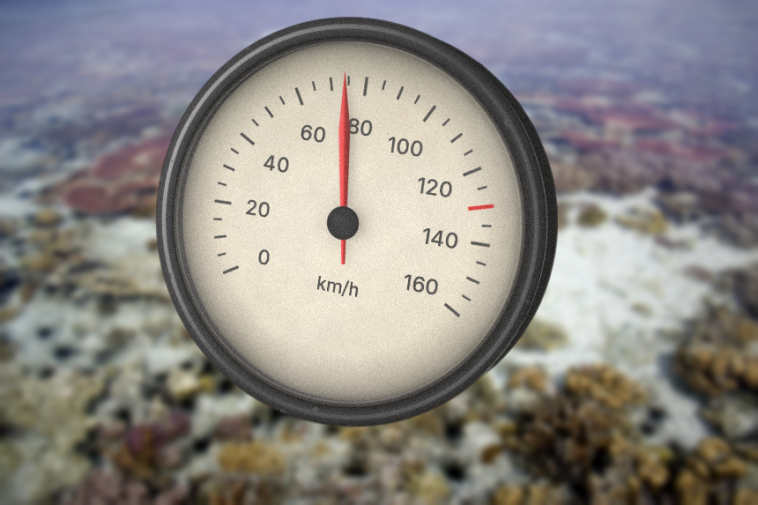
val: {"value": 75, "unit": "km/h"}
